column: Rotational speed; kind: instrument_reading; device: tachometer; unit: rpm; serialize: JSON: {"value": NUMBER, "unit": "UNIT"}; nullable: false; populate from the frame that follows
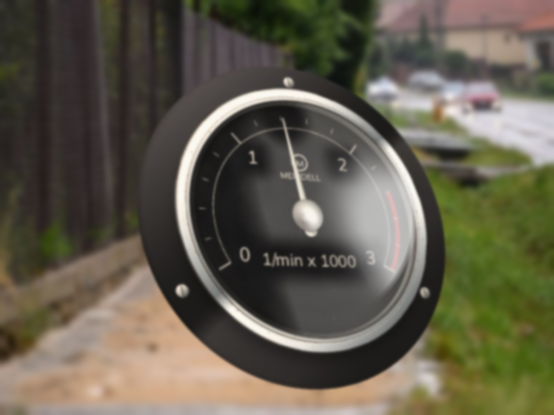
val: {"value": 1400, "unit": "rpm"}
